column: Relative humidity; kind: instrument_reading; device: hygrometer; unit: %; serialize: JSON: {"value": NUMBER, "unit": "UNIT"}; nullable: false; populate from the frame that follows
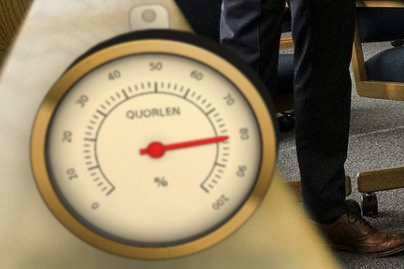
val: {"value": 80, "unit": "%"}
